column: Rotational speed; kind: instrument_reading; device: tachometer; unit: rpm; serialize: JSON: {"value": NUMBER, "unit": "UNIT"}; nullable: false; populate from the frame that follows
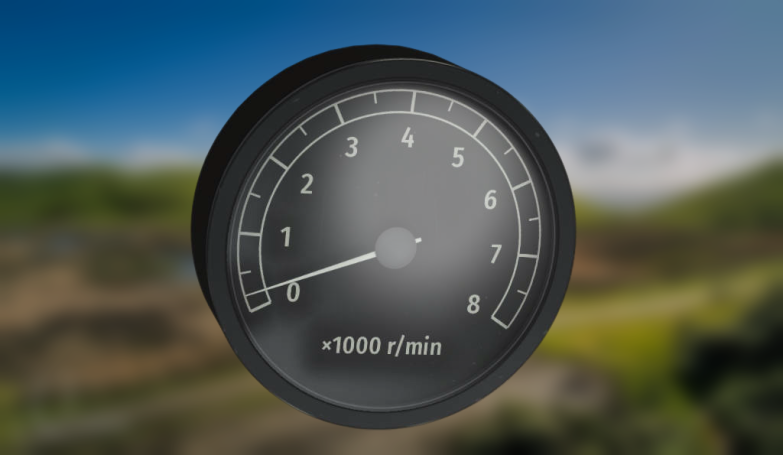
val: {"value": 250, "unit": "rpm"}
